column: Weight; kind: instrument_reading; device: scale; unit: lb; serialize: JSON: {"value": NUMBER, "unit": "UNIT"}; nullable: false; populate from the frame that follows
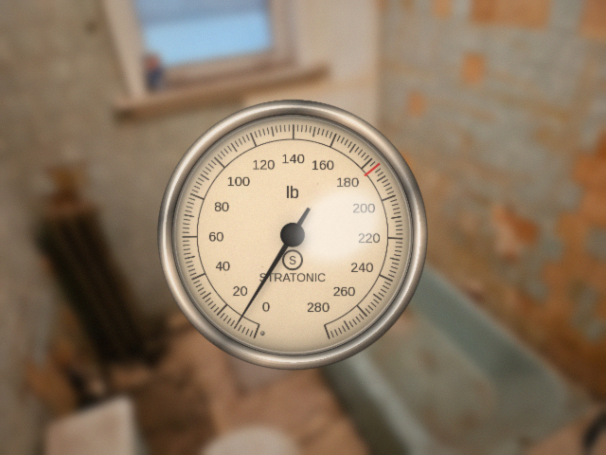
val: {"value": 10, "unit": "lb"}
